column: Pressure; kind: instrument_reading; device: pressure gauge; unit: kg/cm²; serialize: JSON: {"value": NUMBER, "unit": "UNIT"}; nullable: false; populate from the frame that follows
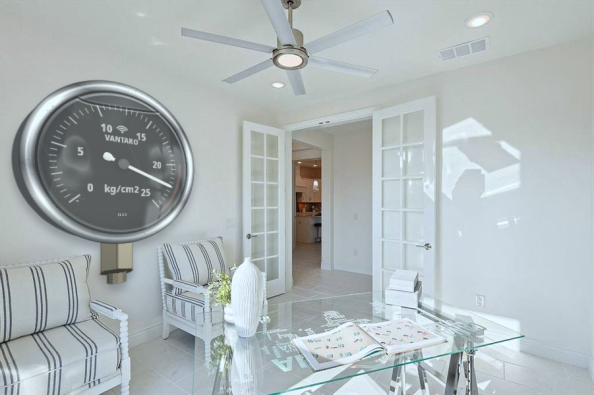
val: {"value": 22.5, "unit": "kg/cm²"}
